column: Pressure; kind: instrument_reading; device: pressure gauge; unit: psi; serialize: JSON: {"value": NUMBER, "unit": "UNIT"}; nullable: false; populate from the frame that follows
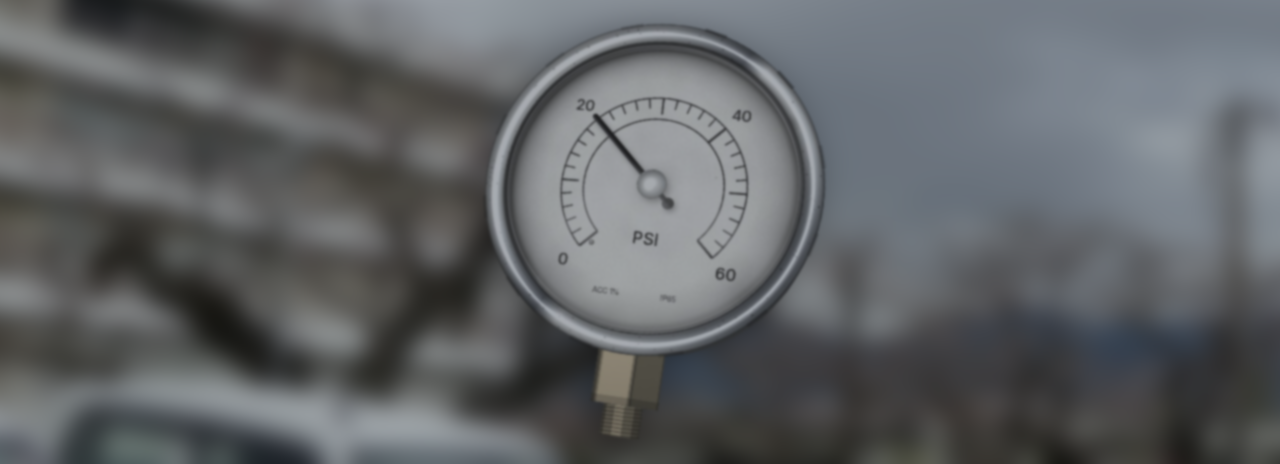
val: {"value": 20, "unit": "psi"}
